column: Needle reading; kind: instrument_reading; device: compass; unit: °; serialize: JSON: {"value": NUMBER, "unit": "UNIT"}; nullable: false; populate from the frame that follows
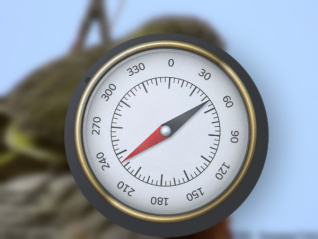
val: {"value": 230, "unit": "°"}
